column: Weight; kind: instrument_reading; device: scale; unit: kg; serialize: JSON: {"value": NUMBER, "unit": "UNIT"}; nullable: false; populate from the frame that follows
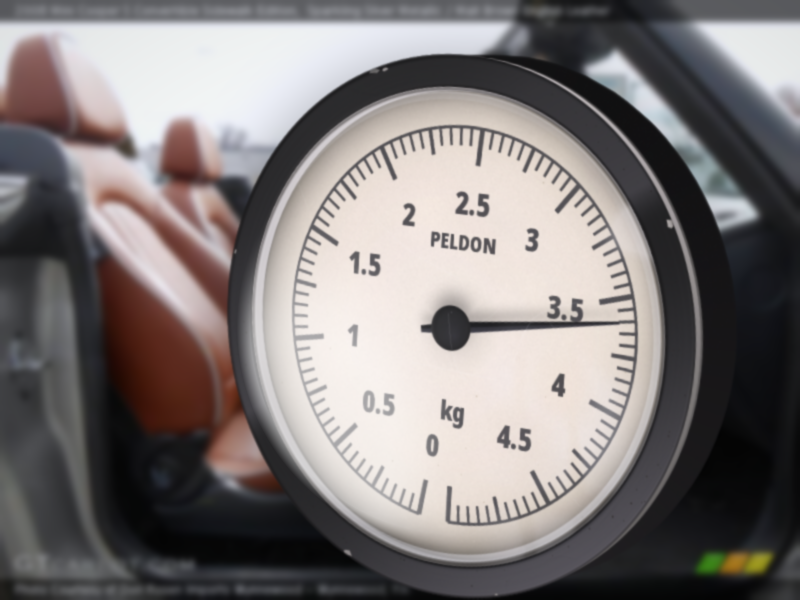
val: {"value": 3.6, "unit": "kg"}
